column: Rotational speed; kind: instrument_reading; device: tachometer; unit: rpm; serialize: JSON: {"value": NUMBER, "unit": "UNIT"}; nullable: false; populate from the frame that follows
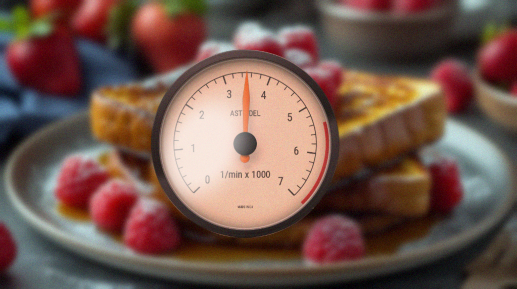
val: {"value": 3500, "unit": "rpm"}
